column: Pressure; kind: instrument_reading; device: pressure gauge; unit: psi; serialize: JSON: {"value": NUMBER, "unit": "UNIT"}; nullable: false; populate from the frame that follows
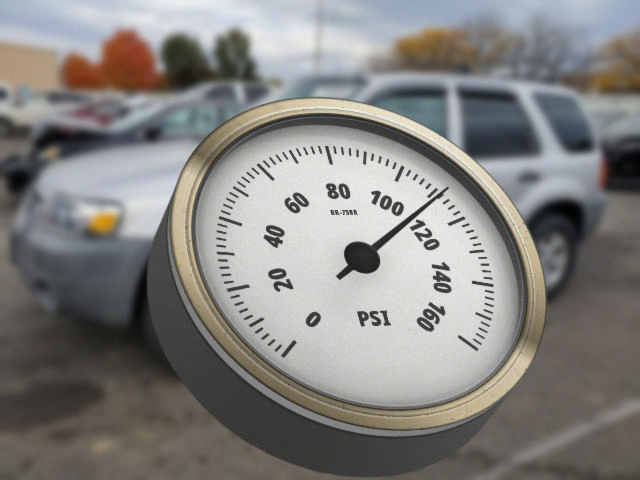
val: {"value": 112, "unit": "psi"}
